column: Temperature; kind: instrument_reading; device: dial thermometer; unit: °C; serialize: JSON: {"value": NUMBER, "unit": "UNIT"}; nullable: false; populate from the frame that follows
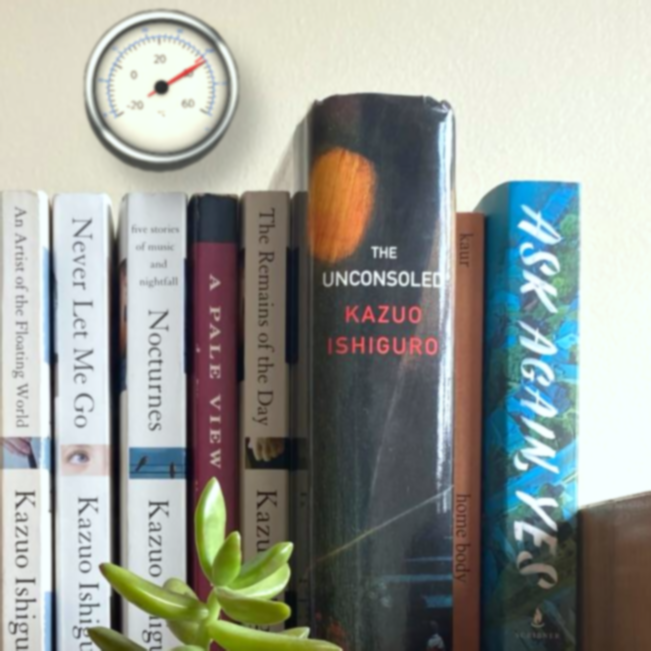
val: {"value": 40, "unit": "°C"}
